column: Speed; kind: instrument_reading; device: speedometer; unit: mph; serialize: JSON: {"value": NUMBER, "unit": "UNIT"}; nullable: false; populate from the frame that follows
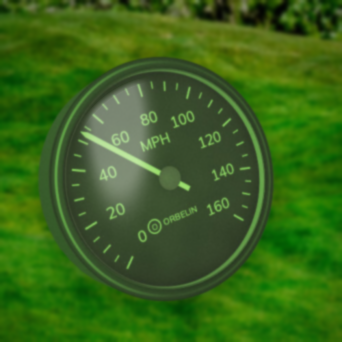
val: {"value": 52.5, "unit": "mph"}
